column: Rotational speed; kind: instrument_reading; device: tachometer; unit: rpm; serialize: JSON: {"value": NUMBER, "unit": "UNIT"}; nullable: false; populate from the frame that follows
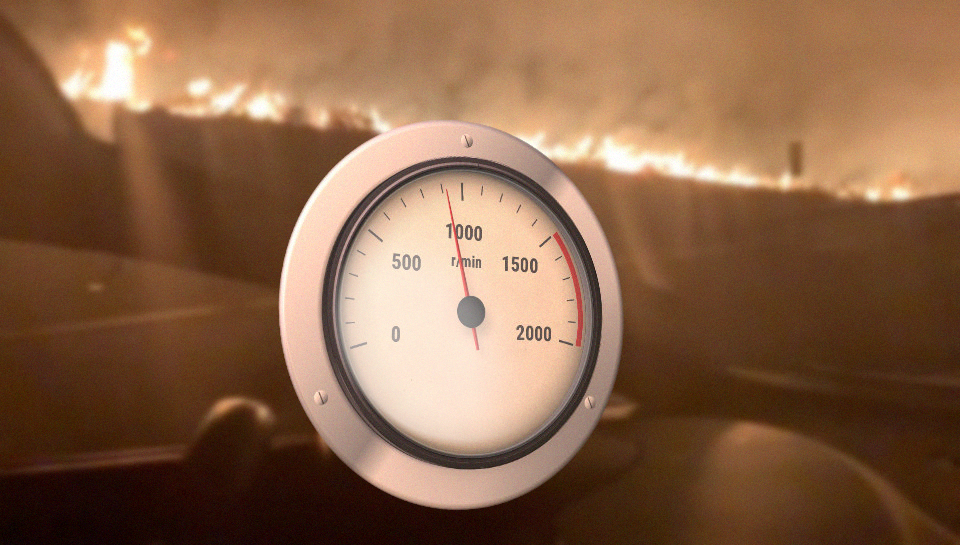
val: {"value": 900, "unit": "rpm"}
